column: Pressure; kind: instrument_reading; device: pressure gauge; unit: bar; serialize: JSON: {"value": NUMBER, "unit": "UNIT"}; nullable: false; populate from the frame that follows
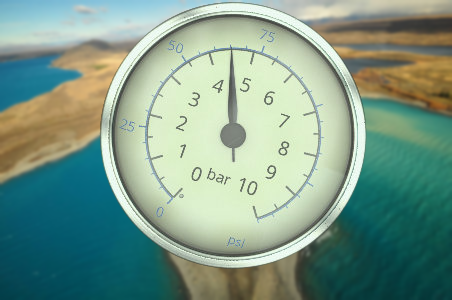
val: {"value": 4.5, "unit": "bar"}
